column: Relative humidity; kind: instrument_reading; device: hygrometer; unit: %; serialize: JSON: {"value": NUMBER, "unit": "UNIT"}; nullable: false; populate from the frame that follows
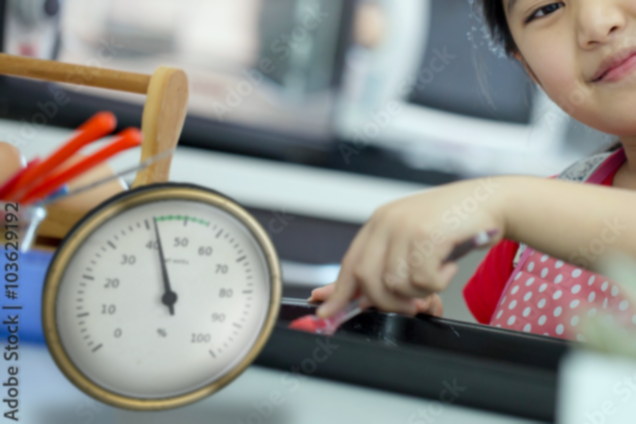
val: {"value": 42, "unit": "%"}
